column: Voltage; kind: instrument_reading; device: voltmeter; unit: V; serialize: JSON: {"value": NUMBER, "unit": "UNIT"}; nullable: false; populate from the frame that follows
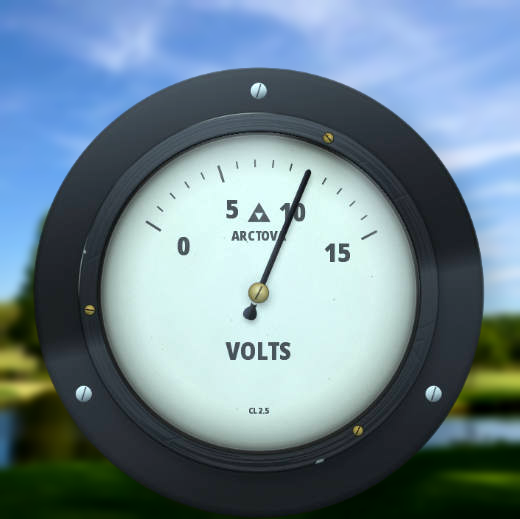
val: {"value": 10, "unit": "V"}
